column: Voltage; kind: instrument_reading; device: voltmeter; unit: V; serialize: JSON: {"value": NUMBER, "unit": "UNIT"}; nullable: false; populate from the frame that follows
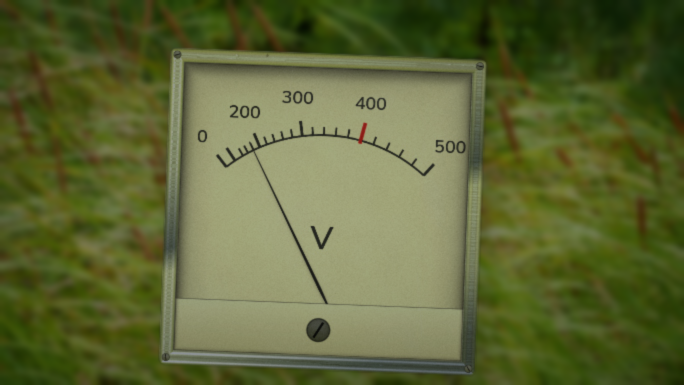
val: {"value": 180, "unit": "V"}
